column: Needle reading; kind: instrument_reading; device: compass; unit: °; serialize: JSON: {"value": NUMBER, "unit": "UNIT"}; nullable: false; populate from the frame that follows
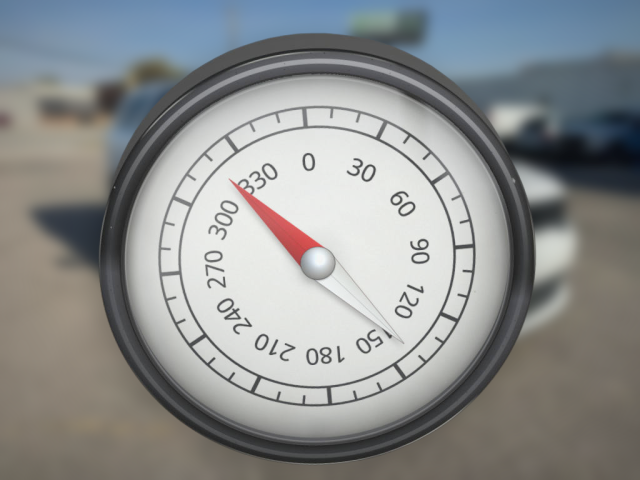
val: {"value": 320, "unit": "°"}
